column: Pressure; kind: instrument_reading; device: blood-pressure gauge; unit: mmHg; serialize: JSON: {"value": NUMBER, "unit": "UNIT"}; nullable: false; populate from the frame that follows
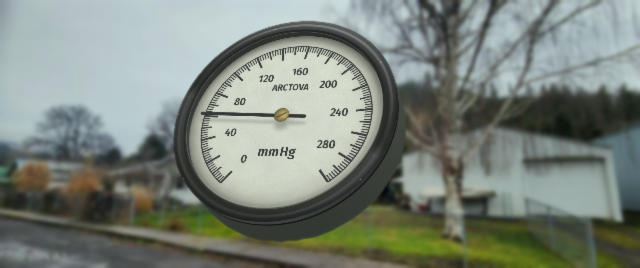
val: {"value": 60, "unit": "mmHg"}
